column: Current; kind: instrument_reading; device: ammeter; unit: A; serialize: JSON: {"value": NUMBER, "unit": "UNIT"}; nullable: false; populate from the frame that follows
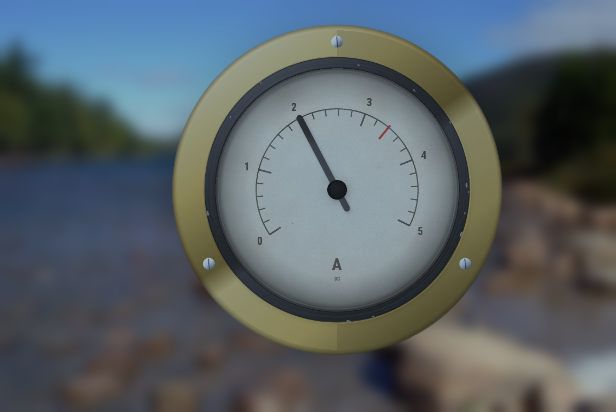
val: {"value": 2, "unit": "A"}
